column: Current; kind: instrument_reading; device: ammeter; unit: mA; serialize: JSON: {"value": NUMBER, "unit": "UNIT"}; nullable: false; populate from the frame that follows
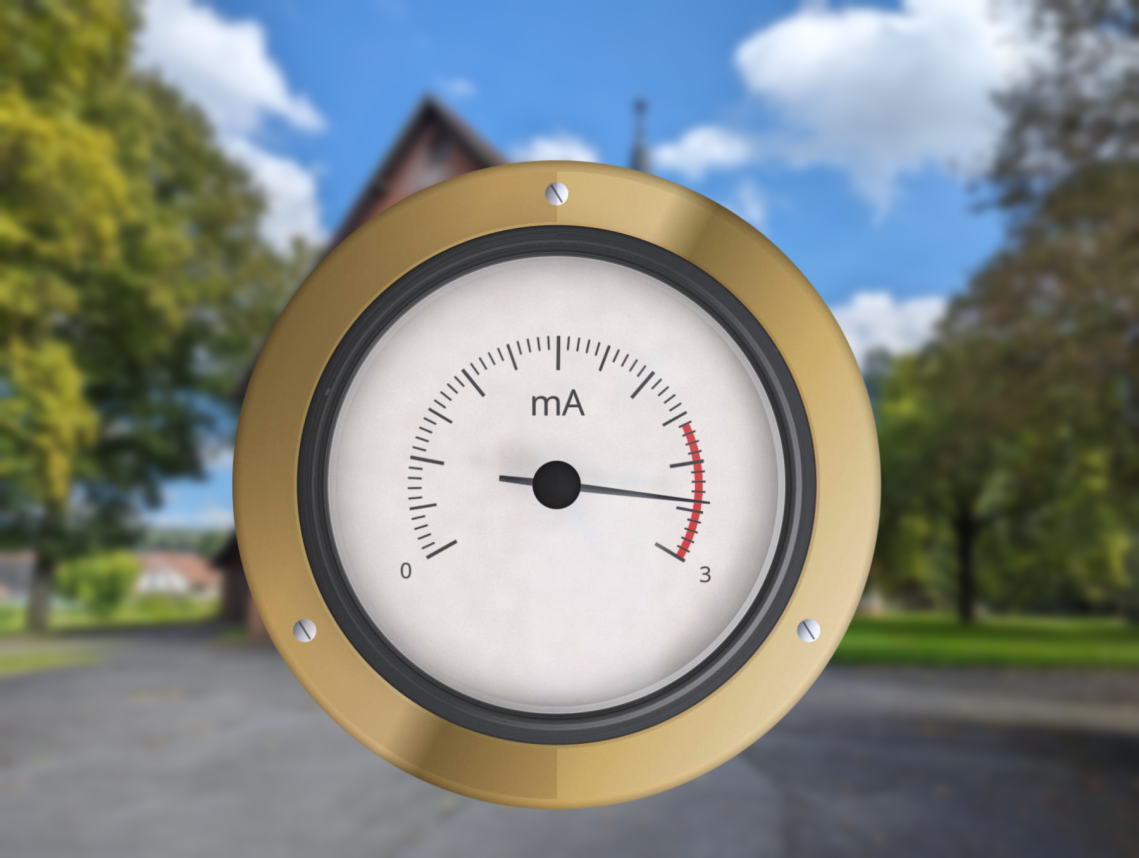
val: {"value": 2.7, "unit": "mA"}
